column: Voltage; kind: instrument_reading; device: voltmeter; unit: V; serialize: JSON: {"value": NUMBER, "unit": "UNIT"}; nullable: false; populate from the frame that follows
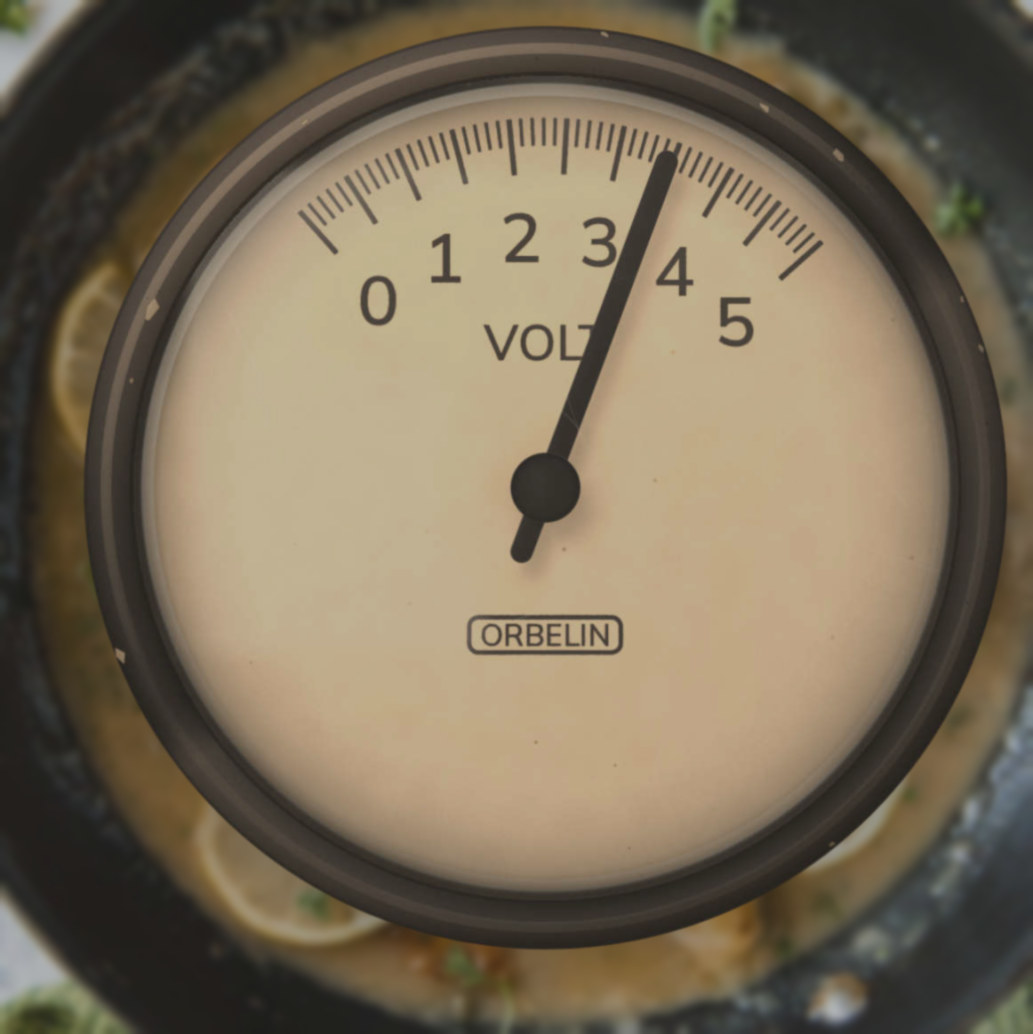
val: {"value": 3.45, "unit": "V"}
